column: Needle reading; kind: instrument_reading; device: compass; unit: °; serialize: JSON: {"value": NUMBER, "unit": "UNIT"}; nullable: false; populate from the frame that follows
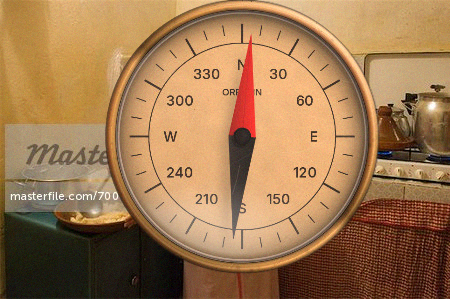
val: {"value": 5, "unit": "°"}
